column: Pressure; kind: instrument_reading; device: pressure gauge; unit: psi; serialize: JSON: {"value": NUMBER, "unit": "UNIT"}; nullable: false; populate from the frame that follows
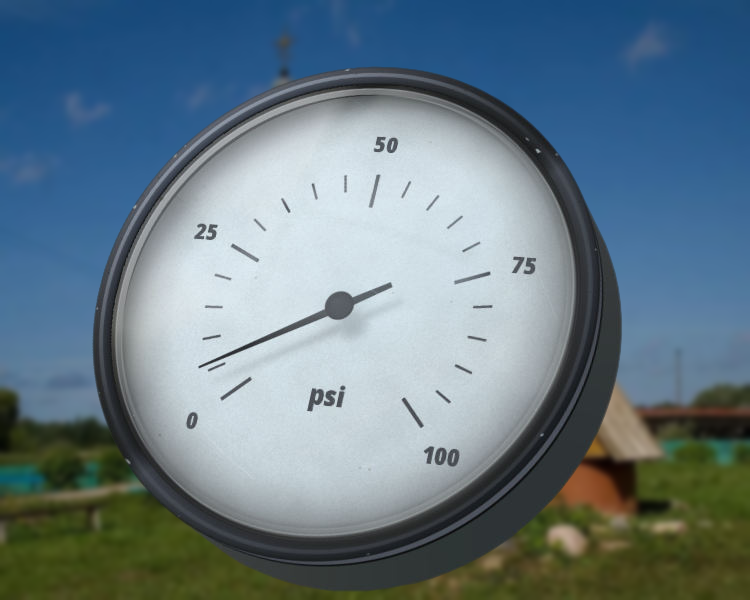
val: {"value": 5, "unit": "psi"}
